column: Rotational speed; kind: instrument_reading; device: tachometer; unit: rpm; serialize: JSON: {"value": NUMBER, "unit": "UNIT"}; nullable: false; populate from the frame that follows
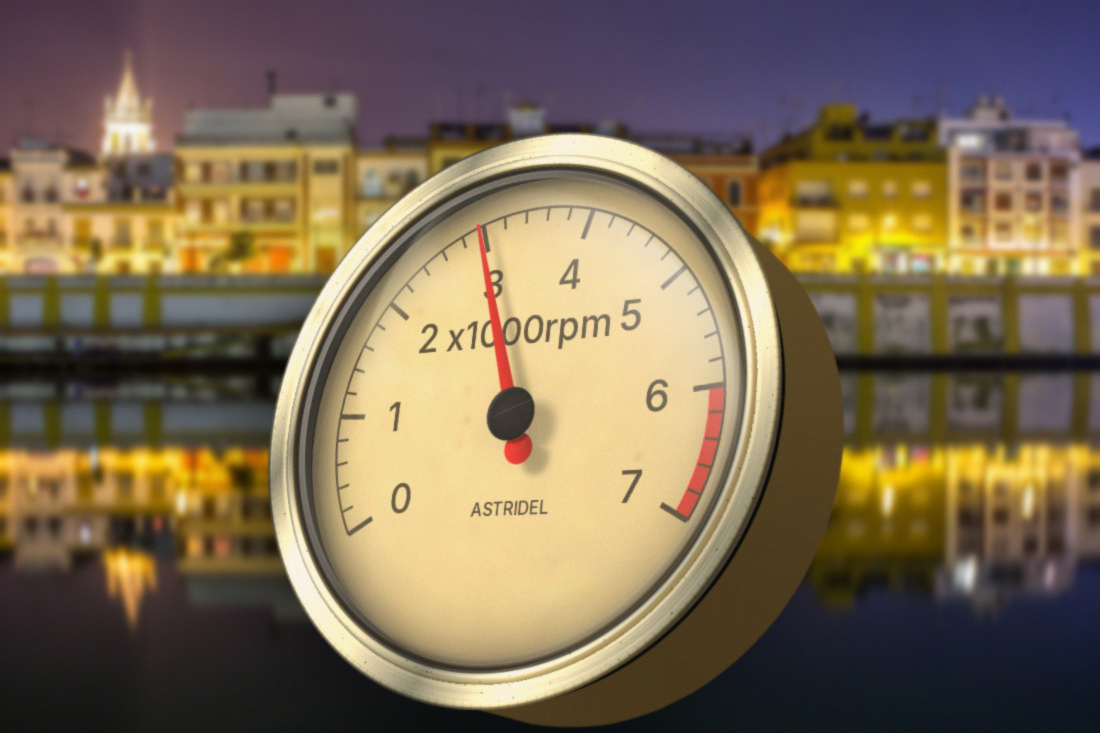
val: {"value": 3000, "unit": "rpm"}
